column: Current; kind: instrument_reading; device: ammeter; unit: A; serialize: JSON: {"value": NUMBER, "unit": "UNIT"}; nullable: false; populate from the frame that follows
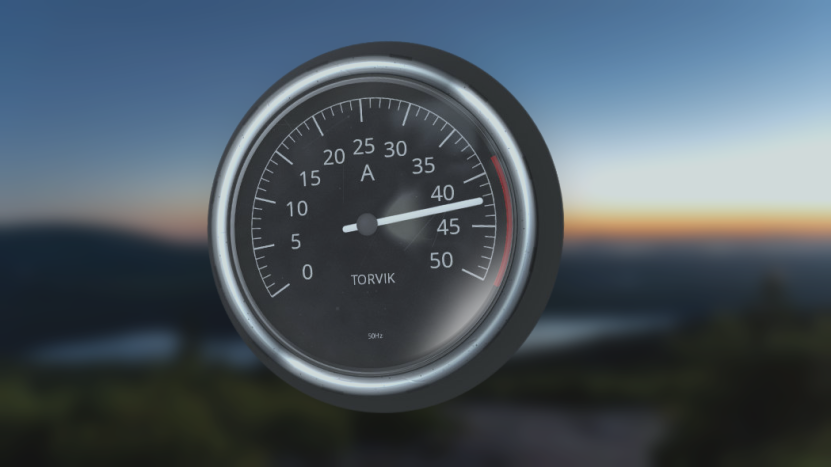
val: {"value": 42.5, "unit": "A"}
